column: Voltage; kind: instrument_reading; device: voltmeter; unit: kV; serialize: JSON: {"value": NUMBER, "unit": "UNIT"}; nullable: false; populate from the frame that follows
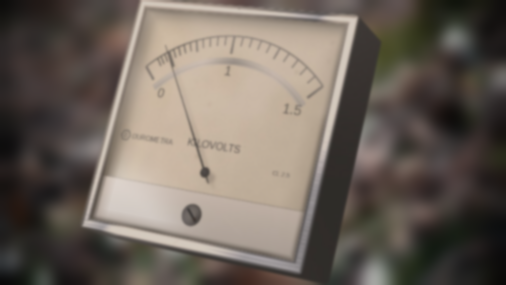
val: {"value": 0.5, "unit": "kV"}
